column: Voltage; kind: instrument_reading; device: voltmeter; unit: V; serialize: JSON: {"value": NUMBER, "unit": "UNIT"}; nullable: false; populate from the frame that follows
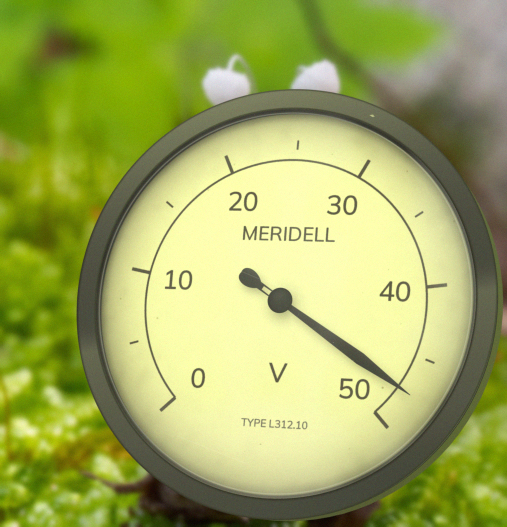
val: {"value": 47.5, "unit": "V"}
